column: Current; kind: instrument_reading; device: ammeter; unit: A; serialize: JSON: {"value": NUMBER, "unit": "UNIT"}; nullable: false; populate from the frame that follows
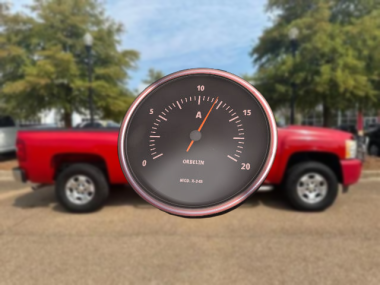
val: {"value": 12, "unit": "A"}
